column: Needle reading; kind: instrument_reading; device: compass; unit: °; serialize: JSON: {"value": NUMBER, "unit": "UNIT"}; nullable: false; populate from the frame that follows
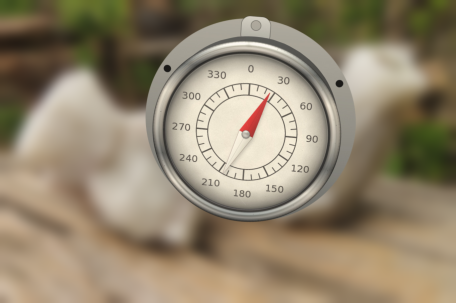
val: {"value": 25, "unit": "°"}
